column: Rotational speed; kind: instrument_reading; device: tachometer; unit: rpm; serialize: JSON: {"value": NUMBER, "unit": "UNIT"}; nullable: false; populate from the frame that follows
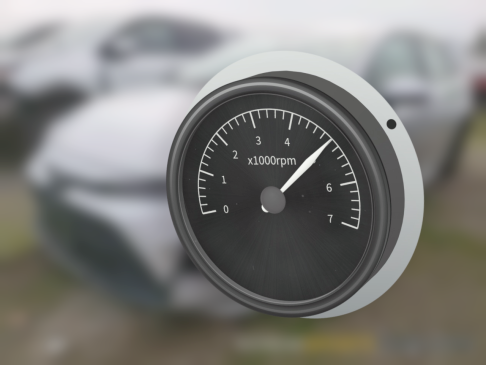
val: {"value": 5000, "unit": "rpm"}
